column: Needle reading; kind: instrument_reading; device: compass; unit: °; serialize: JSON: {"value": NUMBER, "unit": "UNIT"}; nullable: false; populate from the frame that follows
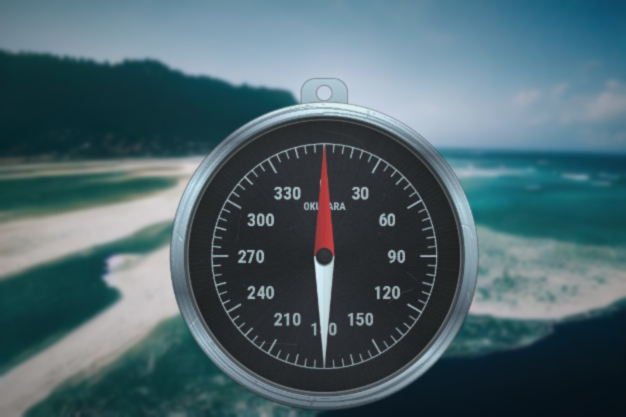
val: {"value": 0, "unit": "°"}
